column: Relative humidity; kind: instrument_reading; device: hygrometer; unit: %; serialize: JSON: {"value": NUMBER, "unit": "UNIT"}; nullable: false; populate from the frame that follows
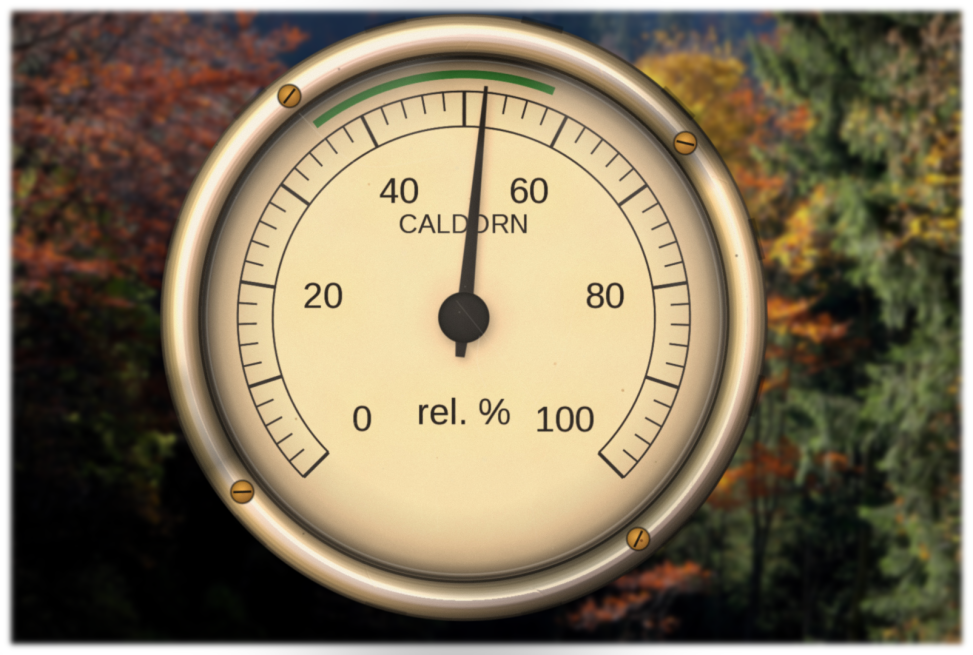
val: {"value": 52, "unit": "%"}
